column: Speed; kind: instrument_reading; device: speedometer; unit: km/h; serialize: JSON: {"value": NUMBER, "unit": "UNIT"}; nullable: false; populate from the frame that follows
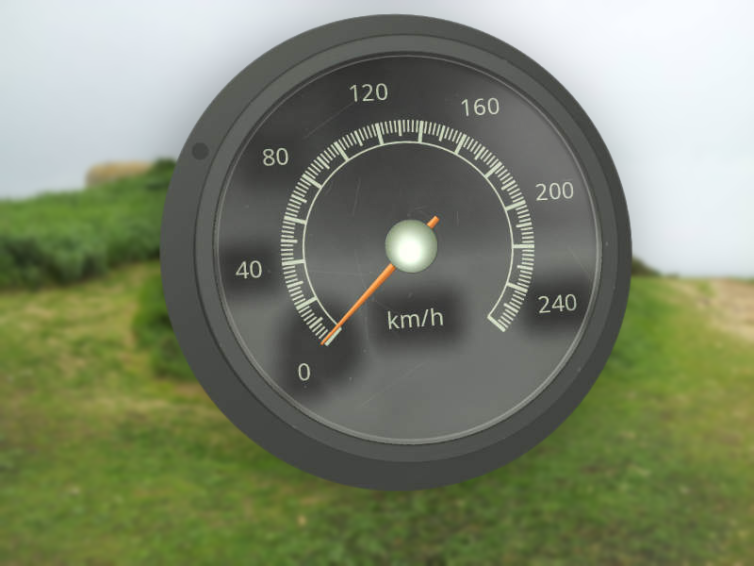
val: {"value": 2, "unit": "km/h"}
